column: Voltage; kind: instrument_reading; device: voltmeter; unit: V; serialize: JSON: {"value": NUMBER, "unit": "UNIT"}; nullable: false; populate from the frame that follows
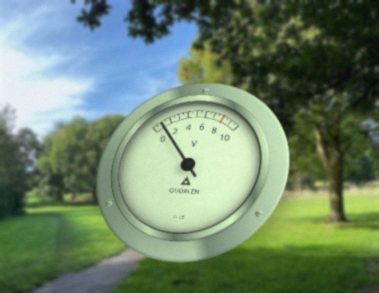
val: {"value": 1, "unit": "V"}
